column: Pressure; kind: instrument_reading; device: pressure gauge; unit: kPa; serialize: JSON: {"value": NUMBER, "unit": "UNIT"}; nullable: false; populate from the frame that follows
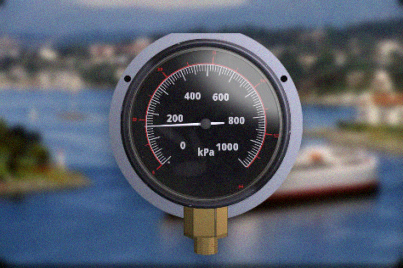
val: {"value": 150, "unit": "kPa"}
